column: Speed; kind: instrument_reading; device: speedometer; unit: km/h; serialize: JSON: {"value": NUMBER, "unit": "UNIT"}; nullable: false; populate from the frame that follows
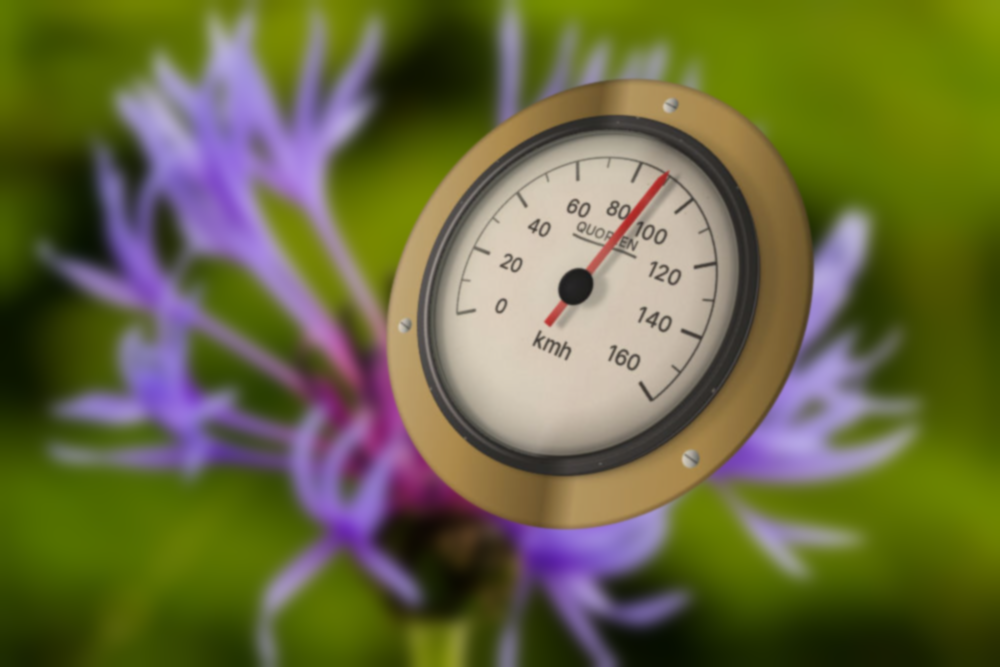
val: {"value": 90, "unit": "km/h"}
